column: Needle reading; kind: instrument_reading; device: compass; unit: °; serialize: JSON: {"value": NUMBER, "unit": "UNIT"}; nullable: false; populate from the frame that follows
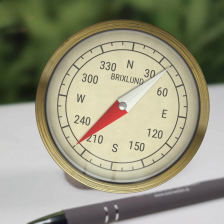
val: {"value": 220, "unit": "°"}
